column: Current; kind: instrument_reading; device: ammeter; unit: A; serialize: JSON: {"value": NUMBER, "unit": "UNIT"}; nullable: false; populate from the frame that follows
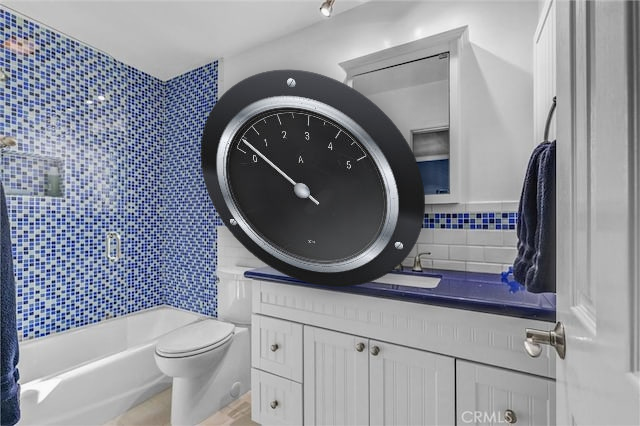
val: {"value": 0.5, "unit": "A"}
